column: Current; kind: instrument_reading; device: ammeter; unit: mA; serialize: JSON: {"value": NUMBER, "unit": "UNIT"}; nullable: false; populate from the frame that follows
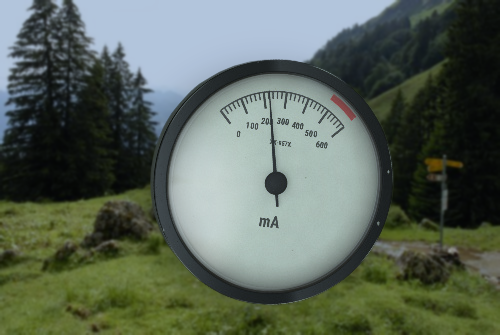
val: {"value": 220, "unit": "mA"}
